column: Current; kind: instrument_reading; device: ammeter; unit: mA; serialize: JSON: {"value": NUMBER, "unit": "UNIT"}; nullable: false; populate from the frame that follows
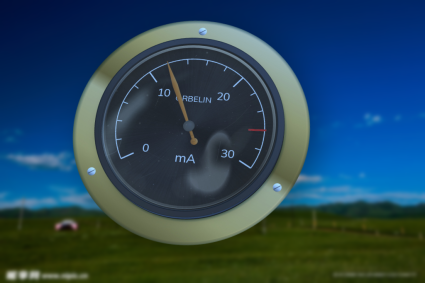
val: {"value": 12, "unit": "mA"}
